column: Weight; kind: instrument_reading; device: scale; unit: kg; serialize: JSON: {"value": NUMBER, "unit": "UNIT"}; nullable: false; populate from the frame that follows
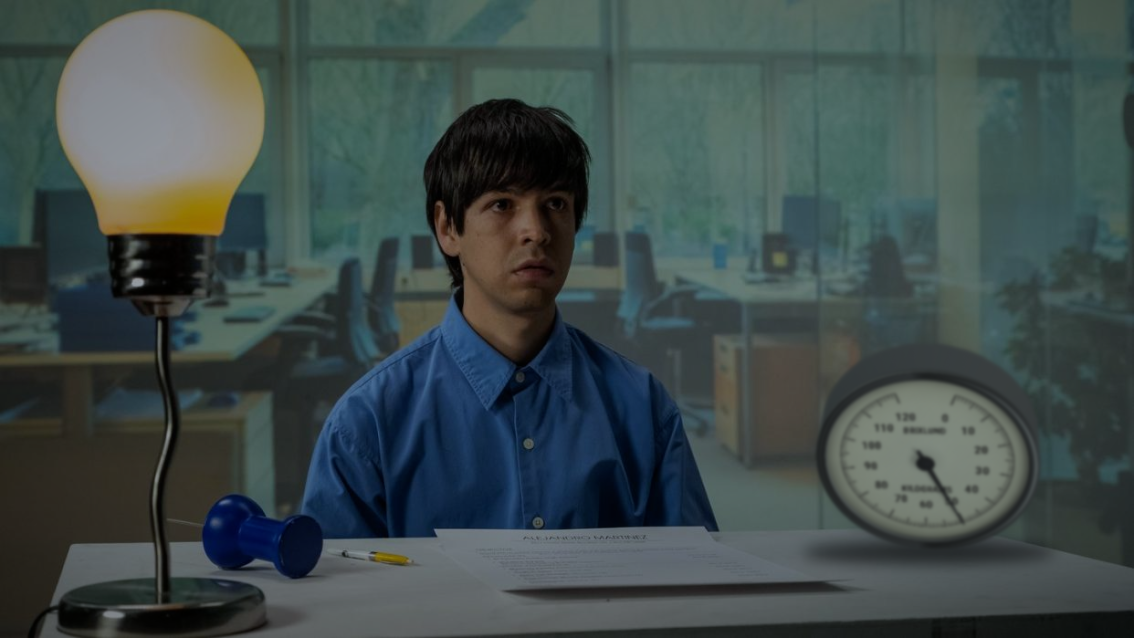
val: {"value": 50, "unit": "kg"}
